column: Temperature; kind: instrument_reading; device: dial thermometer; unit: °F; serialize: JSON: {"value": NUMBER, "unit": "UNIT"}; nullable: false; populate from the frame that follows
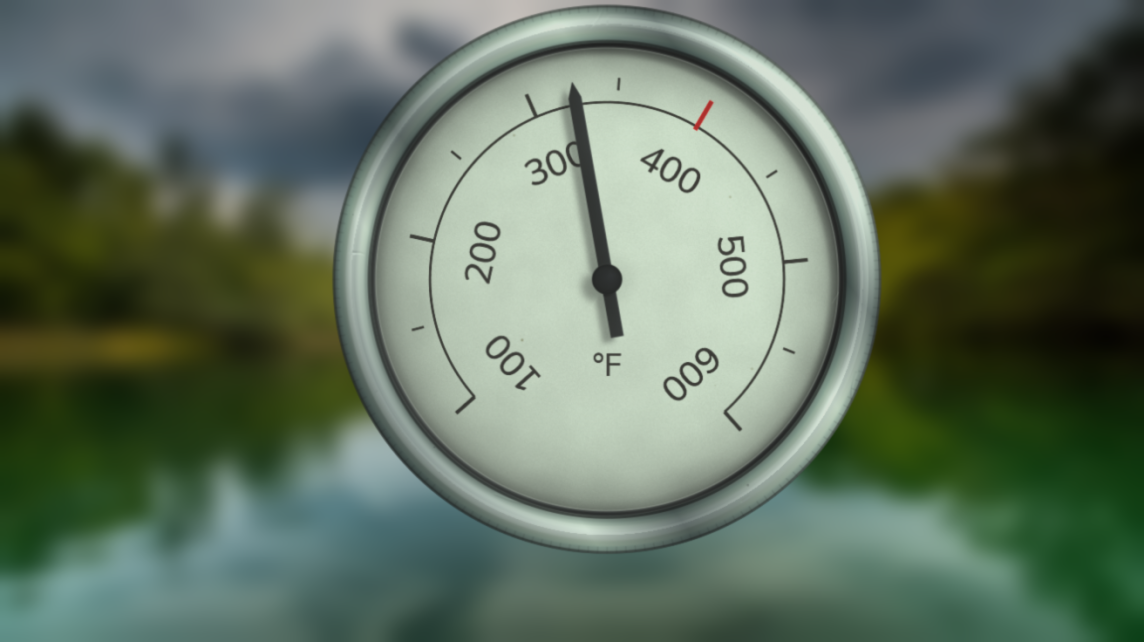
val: {"value": 325, "unit": "°F"}
